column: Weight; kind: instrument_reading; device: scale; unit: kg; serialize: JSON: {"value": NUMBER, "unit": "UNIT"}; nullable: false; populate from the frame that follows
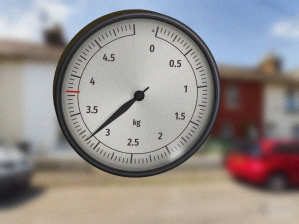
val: {"value": 3.15, "unit": "kg"}
